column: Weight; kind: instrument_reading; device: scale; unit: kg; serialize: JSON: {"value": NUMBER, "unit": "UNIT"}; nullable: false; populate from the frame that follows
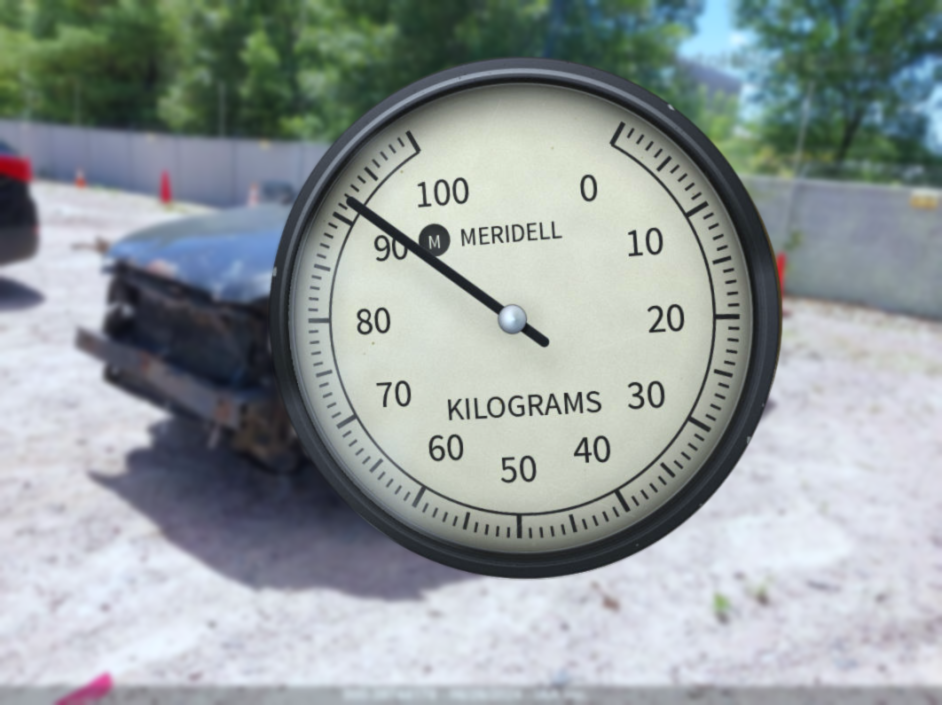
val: {"value": 92, "unit": "kg"}
